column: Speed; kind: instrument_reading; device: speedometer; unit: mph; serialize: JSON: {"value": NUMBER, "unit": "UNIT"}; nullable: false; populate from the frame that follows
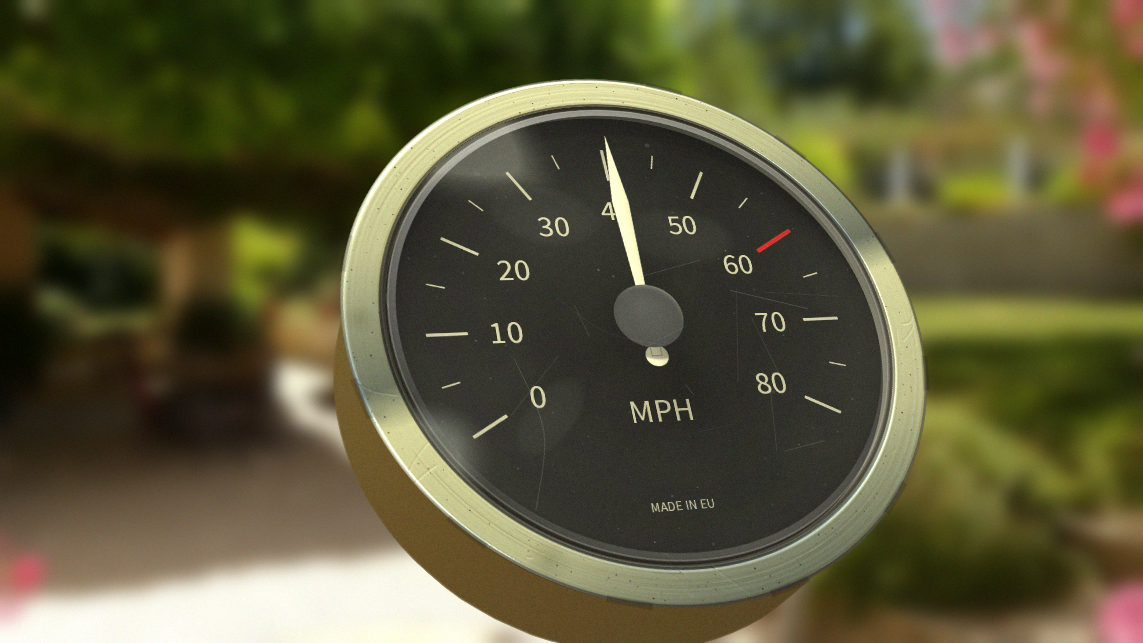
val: {"value": 40, "unit": "mph"}
